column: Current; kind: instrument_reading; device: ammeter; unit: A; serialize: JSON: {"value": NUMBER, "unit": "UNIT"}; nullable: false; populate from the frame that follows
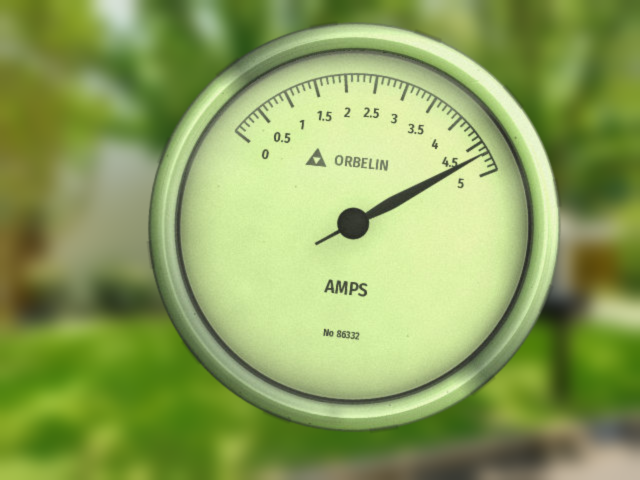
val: {"value": 4.7, "unit": "A"}
